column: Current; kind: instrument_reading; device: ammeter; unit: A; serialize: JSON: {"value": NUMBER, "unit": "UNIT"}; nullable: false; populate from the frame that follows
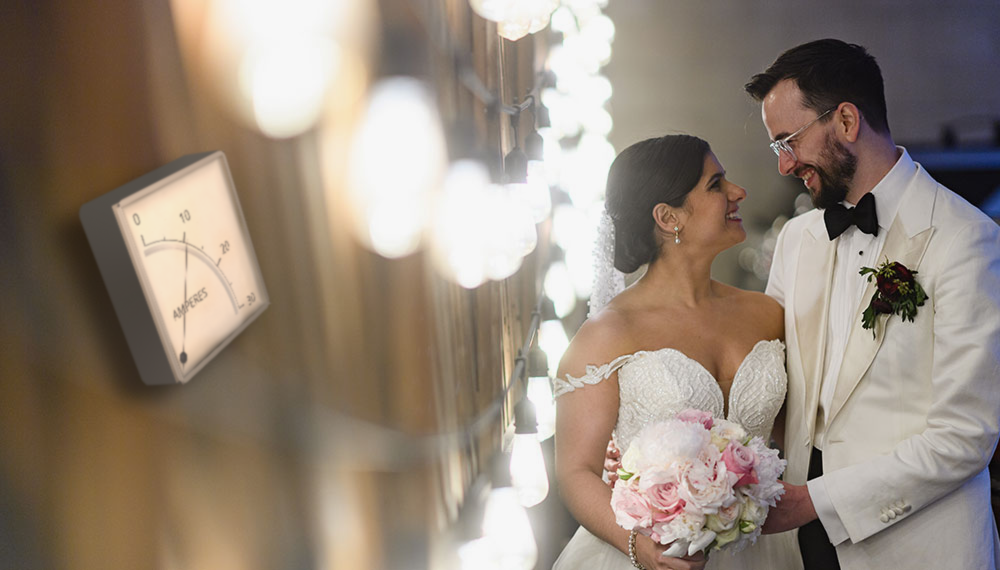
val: {"value": 10, "unit": "A"}
